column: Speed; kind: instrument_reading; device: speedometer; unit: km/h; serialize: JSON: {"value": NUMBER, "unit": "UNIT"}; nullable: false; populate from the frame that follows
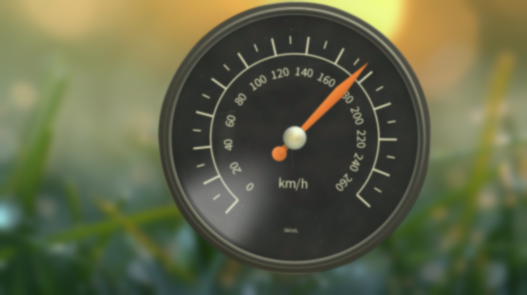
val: {"value": 175, "unit": "km/h"}
